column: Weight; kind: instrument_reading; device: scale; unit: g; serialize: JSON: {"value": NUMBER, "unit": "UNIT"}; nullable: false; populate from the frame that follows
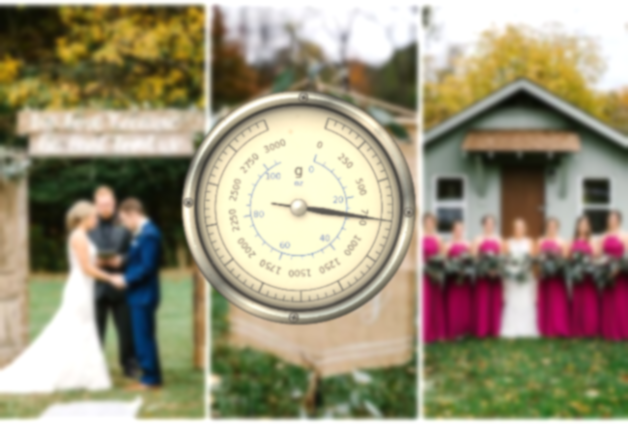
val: {"value": 750, "unit": "g"}
